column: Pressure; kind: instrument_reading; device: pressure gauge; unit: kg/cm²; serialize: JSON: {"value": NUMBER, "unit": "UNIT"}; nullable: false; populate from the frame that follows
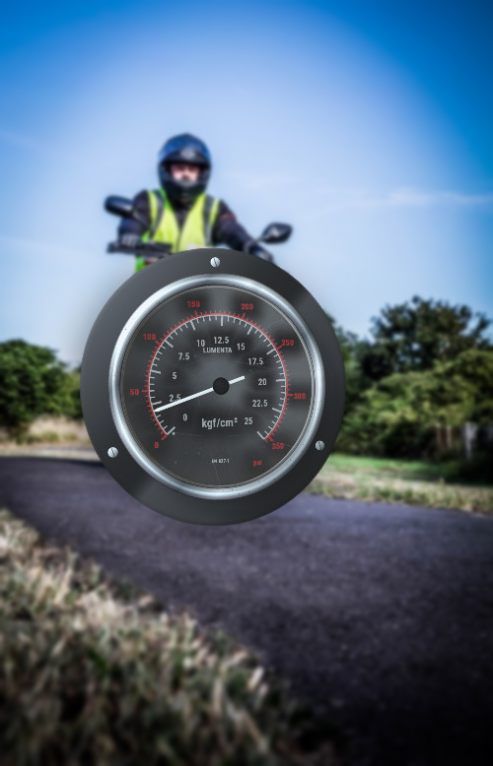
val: {"value": 2, "unit": "kg/cm²"}
